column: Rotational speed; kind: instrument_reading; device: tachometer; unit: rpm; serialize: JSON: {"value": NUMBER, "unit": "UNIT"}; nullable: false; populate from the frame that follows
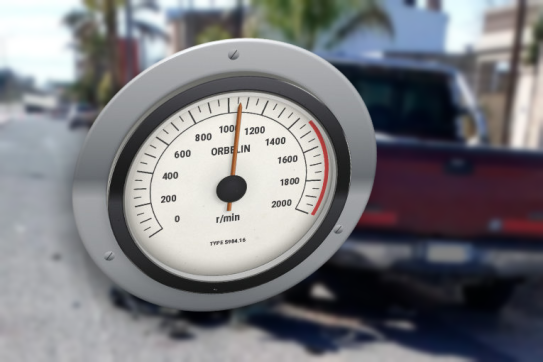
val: {"value": 1050, "unit": "rpm"}
